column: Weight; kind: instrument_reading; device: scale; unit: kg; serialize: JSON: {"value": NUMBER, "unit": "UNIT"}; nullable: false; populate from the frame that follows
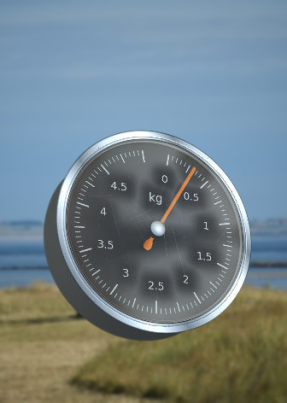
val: {"value": 0.3, "unit": "kg"}
